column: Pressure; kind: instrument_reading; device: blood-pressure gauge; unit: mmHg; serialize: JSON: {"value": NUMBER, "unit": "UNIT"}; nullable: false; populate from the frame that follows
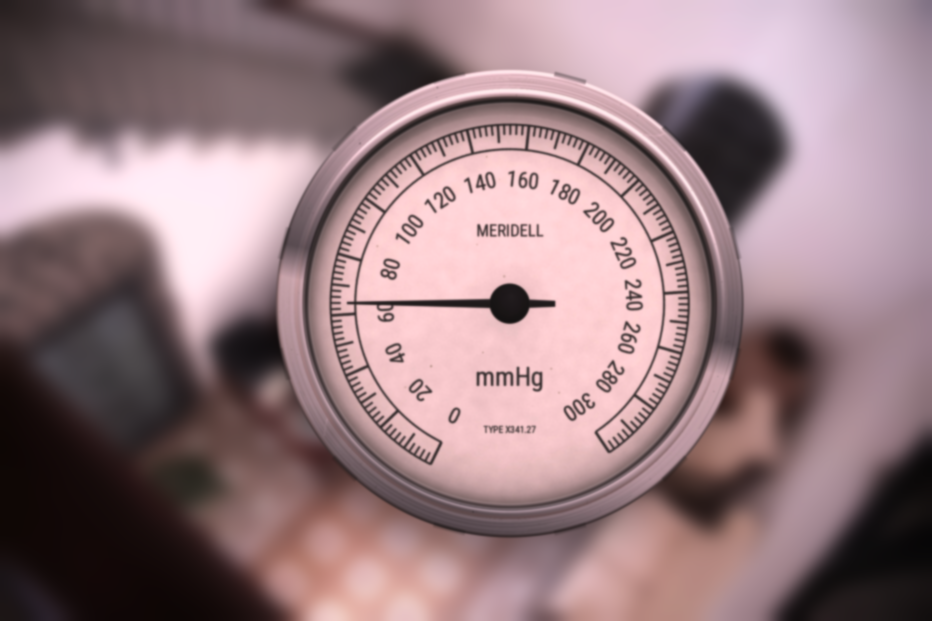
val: {"value": 64, "unit": "mmHg"}
